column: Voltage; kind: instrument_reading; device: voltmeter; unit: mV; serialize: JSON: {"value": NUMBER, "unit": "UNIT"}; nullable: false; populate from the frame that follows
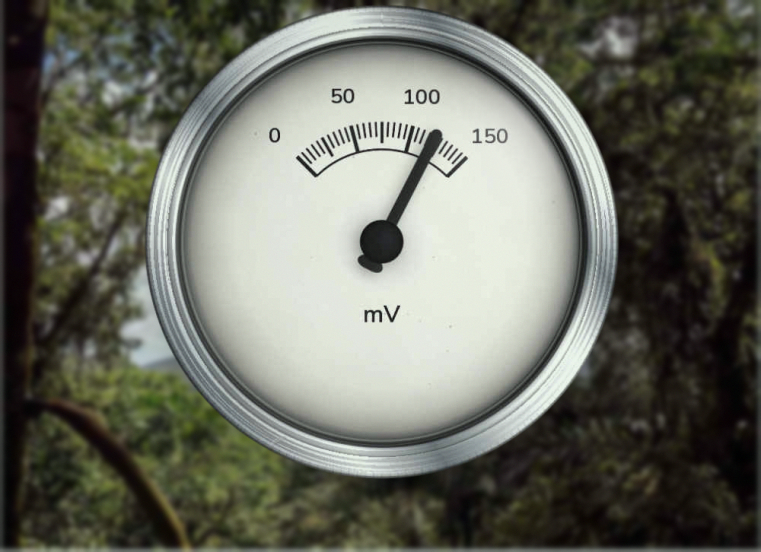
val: {"value": 120, "unit": "mV"}
